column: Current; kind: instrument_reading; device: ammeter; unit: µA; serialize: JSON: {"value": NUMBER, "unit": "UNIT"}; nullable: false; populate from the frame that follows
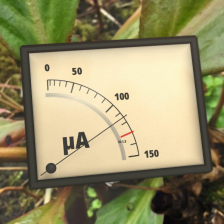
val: {"value": 115, "unit": "µA"}
